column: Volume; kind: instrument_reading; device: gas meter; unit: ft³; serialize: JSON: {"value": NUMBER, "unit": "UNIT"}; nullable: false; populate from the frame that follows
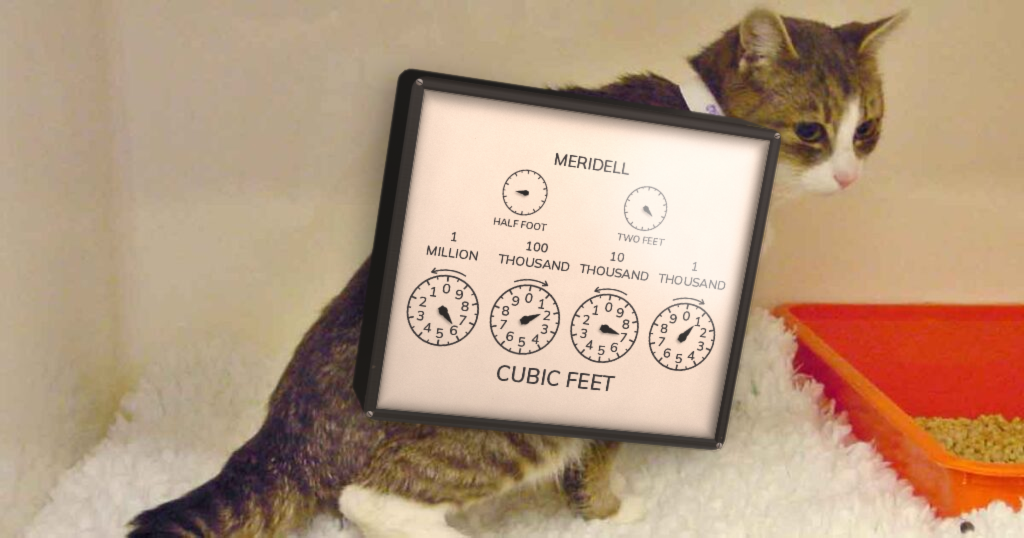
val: {"value": 617100, "unit": "ft³"}
